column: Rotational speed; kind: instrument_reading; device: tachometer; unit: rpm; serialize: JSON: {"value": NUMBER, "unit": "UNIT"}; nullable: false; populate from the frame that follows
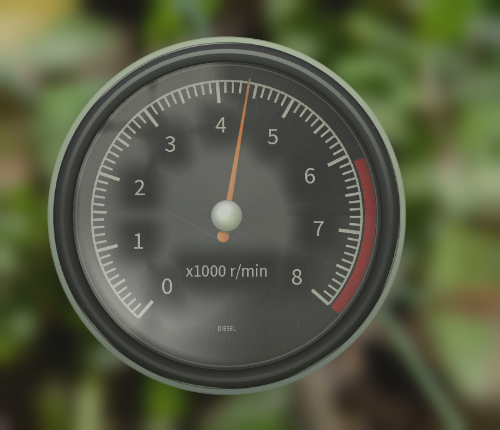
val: {"value": 4400, "unit": "rpm"}
